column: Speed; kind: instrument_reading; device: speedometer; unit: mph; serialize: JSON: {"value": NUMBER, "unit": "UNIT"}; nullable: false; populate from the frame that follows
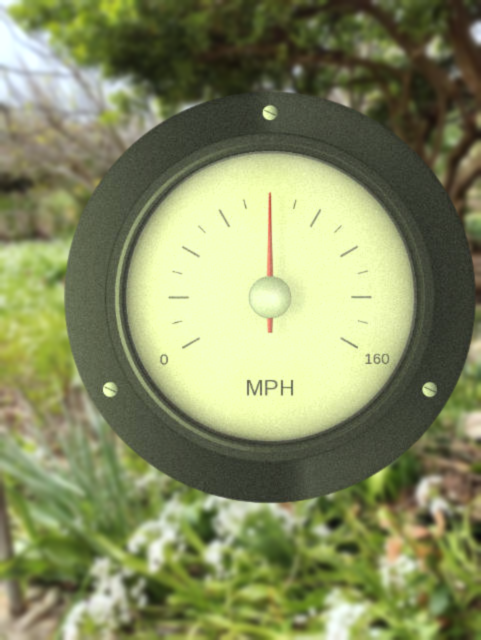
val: {"value": 80, "unit": "mph"}
